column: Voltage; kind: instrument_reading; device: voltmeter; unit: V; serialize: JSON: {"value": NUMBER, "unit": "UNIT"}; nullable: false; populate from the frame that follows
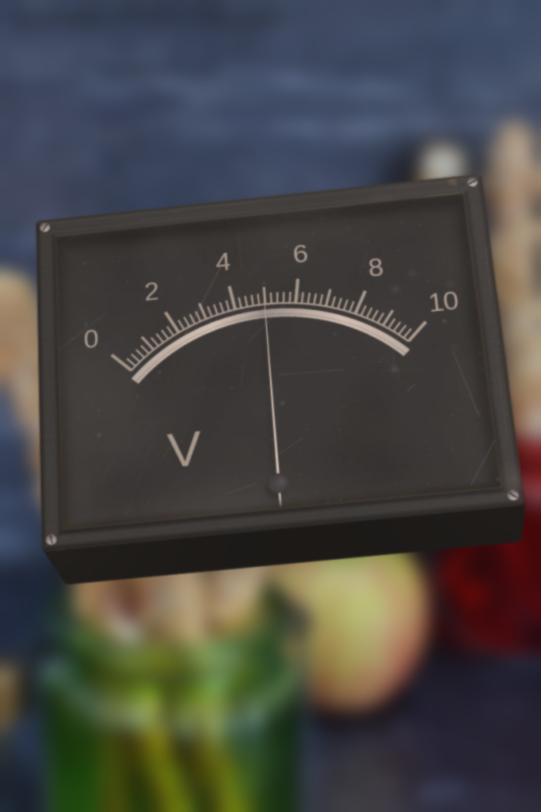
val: {"value": 5, "unit": "V"}
